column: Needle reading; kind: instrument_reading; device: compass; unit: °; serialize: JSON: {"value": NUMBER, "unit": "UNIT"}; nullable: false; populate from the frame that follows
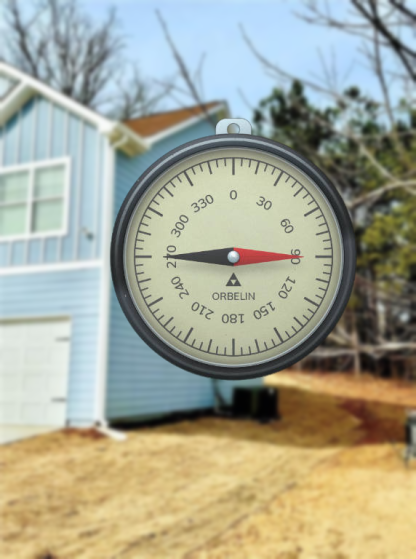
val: {"value": 90, "unit": "°"}
